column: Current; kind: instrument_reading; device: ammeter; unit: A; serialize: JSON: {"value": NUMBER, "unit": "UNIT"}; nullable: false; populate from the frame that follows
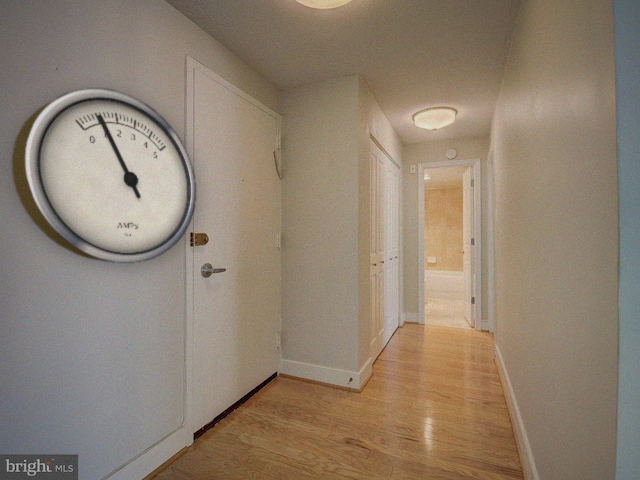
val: {"value": 1, "unit": "A"}
